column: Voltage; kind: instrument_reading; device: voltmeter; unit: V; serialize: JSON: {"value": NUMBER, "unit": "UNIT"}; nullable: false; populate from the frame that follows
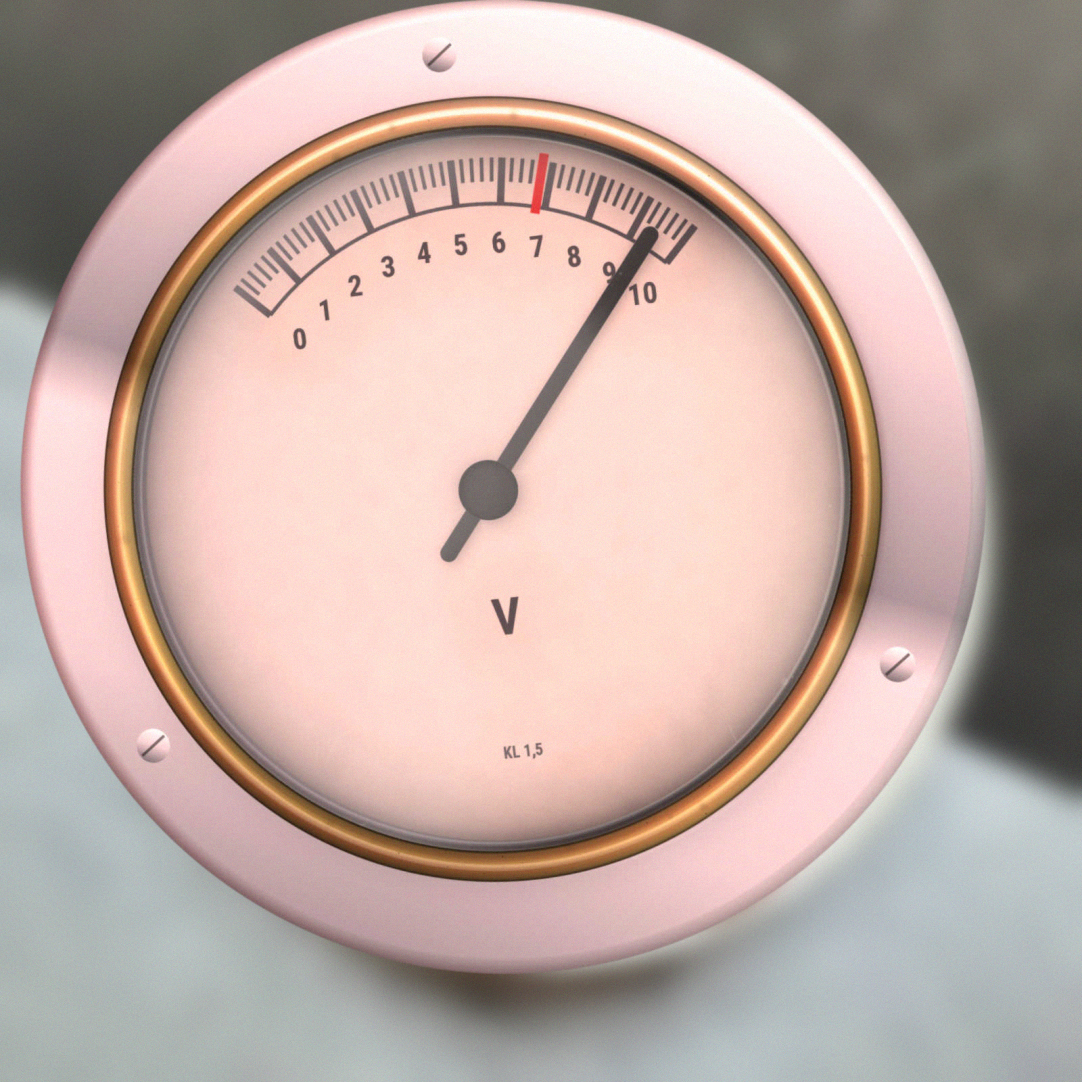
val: {"value": 9.4, "unit": "V"}
